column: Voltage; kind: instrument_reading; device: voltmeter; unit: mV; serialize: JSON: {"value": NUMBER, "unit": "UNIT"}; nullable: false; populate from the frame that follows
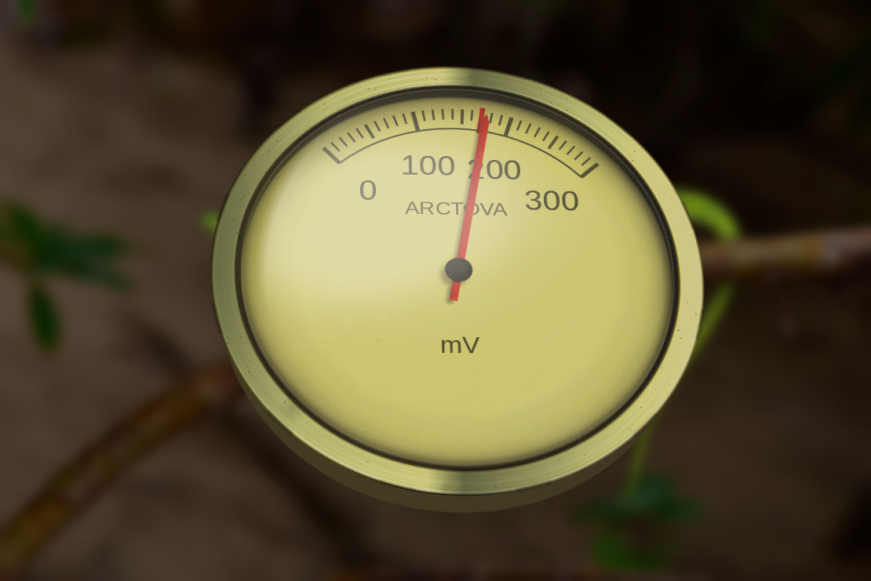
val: {"value": 175, "unit": "mV"}
